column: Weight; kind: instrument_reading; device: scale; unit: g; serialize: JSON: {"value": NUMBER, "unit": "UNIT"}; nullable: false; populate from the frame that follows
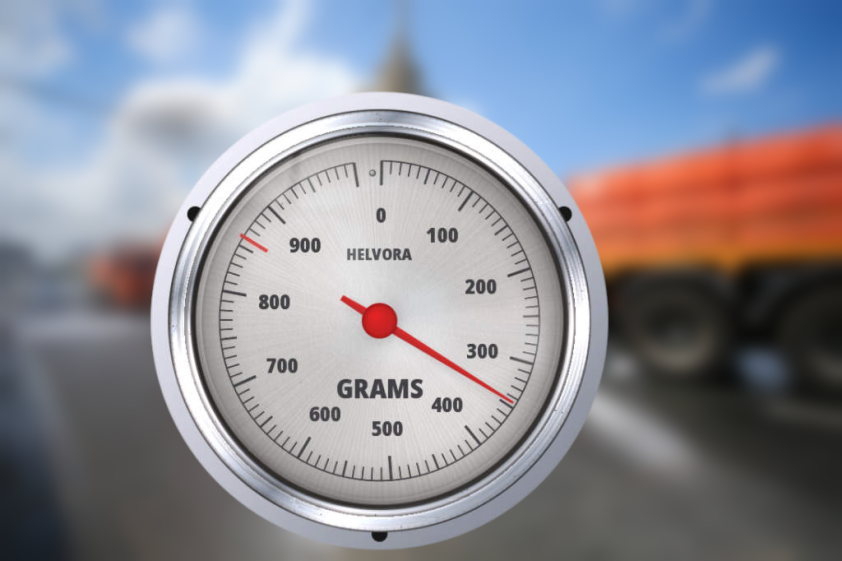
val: {"value": 345, "unit": "g"}
